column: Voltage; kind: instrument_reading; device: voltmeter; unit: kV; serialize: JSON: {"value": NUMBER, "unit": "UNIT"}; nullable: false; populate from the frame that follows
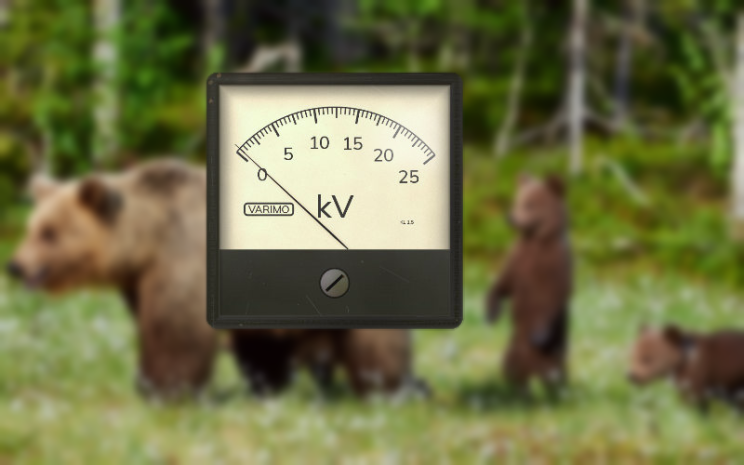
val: {"value": 0.5, "unit": "kV"}
